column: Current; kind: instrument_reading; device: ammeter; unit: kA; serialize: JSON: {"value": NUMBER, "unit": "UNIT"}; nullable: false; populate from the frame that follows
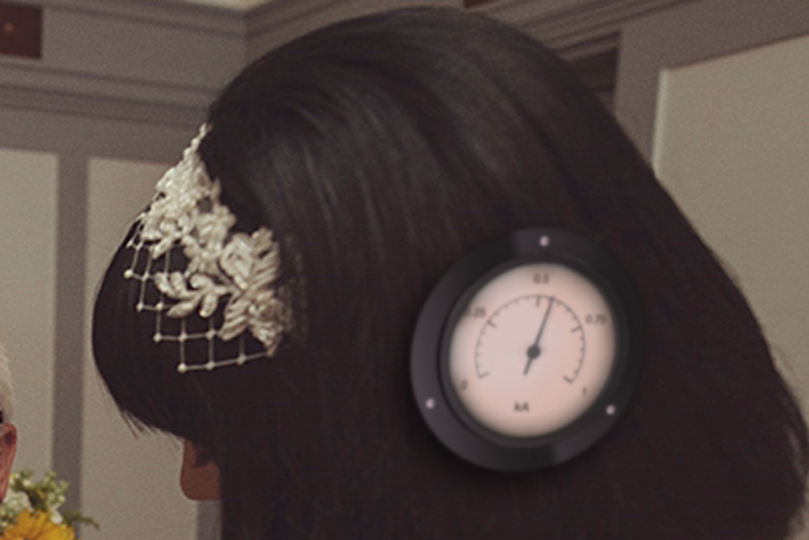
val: {"value": 0.55, "unit": "kA"}
